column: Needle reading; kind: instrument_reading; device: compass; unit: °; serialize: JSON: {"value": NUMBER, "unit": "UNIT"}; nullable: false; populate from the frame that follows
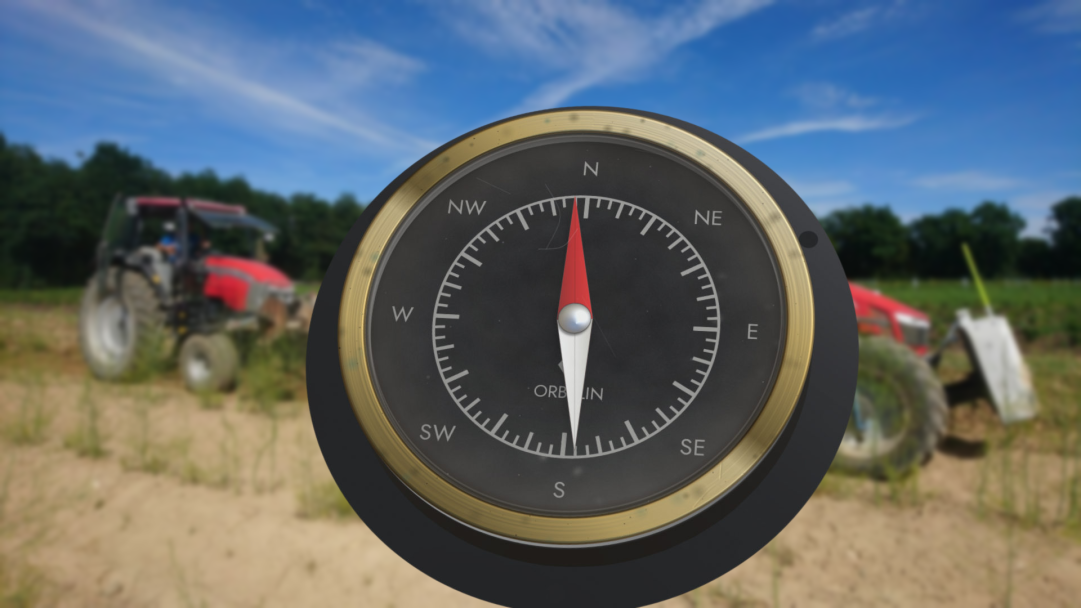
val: {"value": 355, "unit": "°"}
